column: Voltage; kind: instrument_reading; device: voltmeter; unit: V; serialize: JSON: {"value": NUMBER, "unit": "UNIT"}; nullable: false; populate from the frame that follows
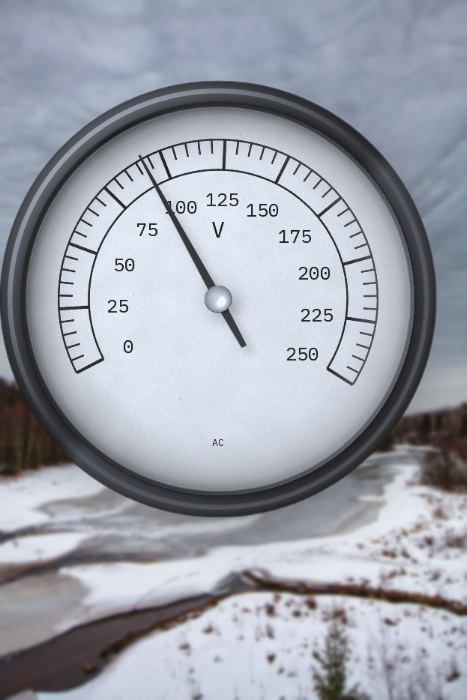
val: {"value": 92.5, "unit": "V"}
